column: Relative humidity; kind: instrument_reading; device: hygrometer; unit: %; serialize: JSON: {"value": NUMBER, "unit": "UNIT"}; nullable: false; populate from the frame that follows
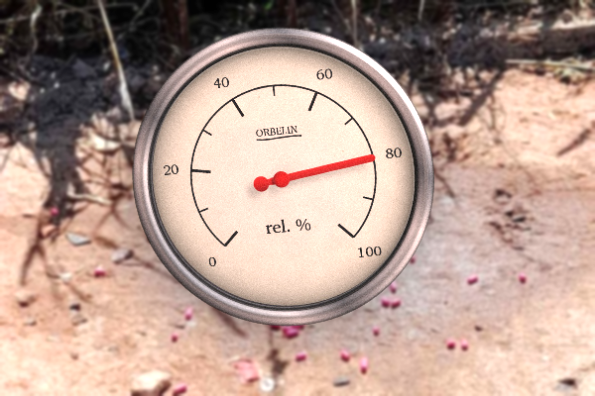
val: {"value": 80, "unit": "%"}
